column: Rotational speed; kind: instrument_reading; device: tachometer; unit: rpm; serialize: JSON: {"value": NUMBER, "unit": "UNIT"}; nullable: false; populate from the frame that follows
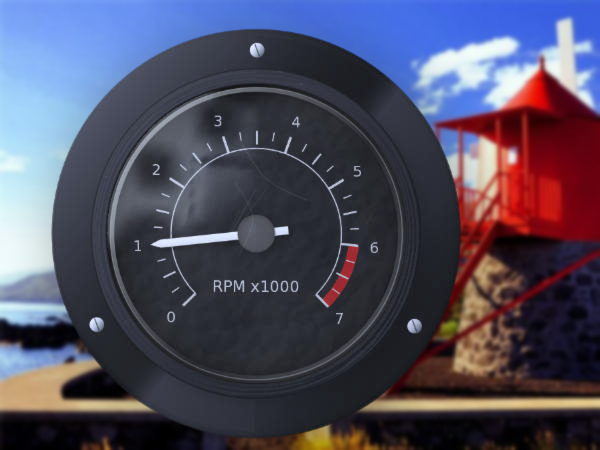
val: {"value": 1000, "unit": "rpm"}
